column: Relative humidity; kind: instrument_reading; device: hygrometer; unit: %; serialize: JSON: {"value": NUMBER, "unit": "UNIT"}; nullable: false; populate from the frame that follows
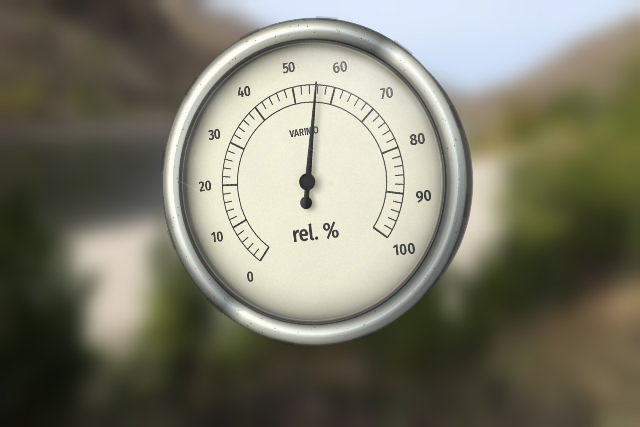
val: {"value": 56, "unit": "%"}
